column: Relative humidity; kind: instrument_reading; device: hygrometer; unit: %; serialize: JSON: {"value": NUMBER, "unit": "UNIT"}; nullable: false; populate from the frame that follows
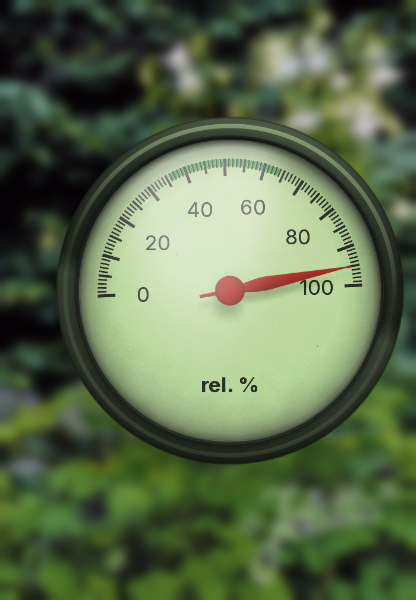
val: {"value": 95, "unit": "%"}
